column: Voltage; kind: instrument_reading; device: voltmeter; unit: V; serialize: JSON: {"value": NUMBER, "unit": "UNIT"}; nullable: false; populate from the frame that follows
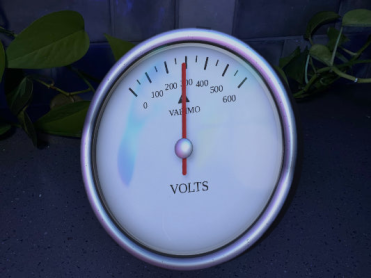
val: {"value": 300, "unit": "V"}
